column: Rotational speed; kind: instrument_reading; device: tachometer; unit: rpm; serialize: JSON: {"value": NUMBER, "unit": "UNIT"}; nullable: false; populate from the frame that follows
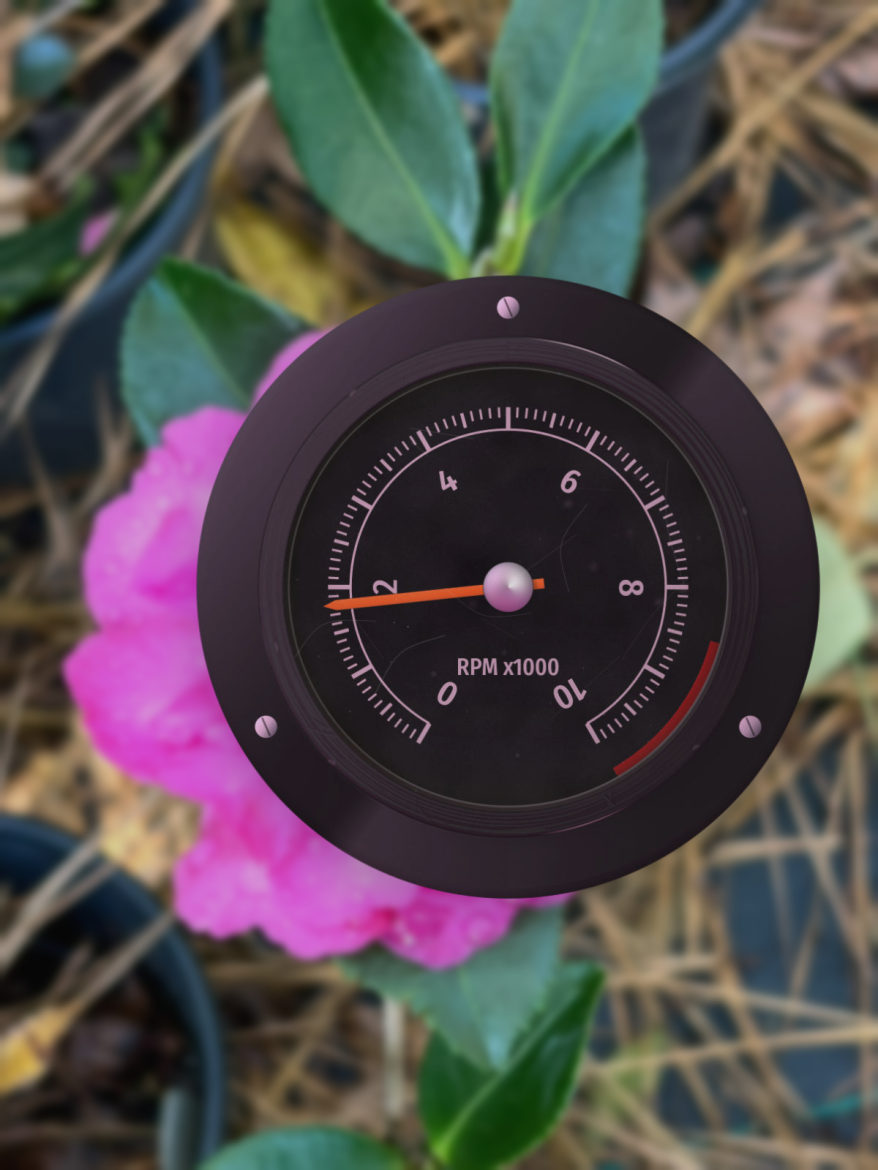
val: {"value": 1800, "unit": "rpm"}
